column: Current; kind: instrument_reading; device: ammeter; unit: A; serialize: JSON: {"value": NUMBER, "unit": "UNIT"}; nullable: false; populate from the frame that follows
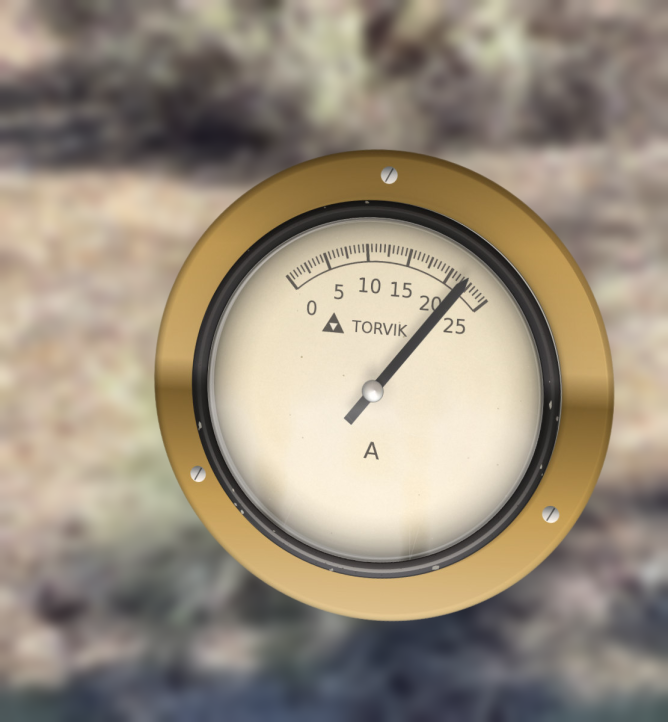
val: {"value": 22, "unit": "A"}
